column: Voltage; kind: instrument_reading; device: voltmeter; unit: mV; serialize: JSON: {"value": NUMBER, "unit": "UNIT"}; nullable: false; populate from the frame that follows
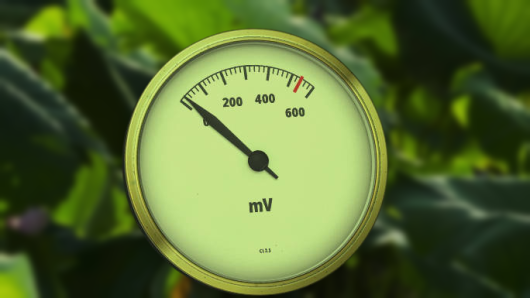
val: {"value": 20, "unit": "mV"}
